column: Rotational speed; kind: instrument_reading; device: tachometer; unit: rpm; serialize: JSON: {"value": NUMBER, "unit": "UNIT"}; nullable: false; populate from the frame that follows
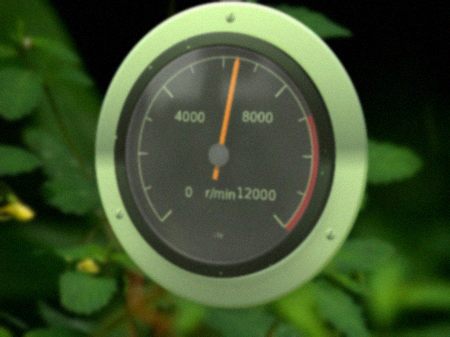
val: {"value": 6500, "unit": "rpm"}
